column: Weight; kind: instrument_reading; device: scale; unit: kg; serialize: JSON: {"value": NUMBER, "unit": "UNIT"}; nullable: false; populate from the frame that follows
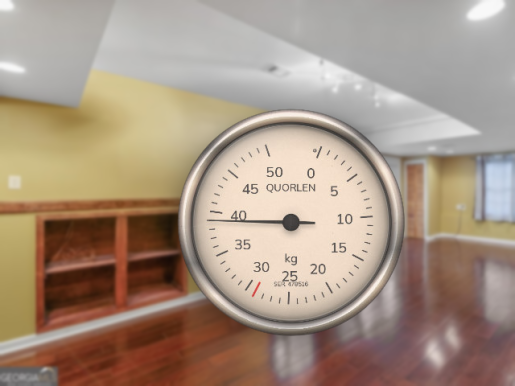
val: {"value": 39, "unit": "kg"}
